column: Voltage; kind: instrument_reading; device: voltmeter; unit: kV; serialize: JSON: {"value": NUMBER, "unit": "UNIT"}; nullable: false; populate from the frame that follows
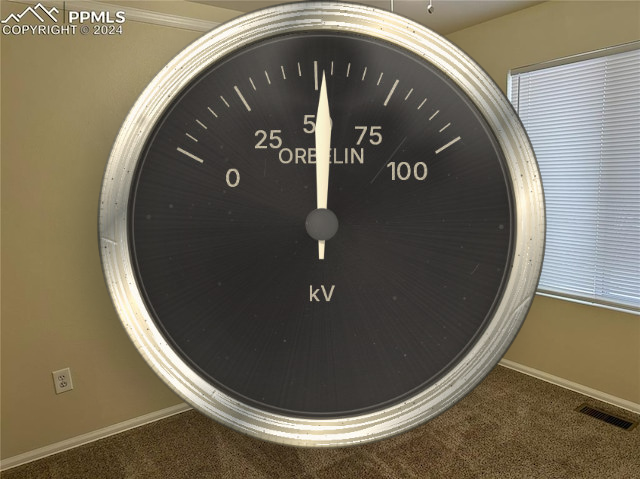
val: {"value": 52.5, "unit": "kV"}
